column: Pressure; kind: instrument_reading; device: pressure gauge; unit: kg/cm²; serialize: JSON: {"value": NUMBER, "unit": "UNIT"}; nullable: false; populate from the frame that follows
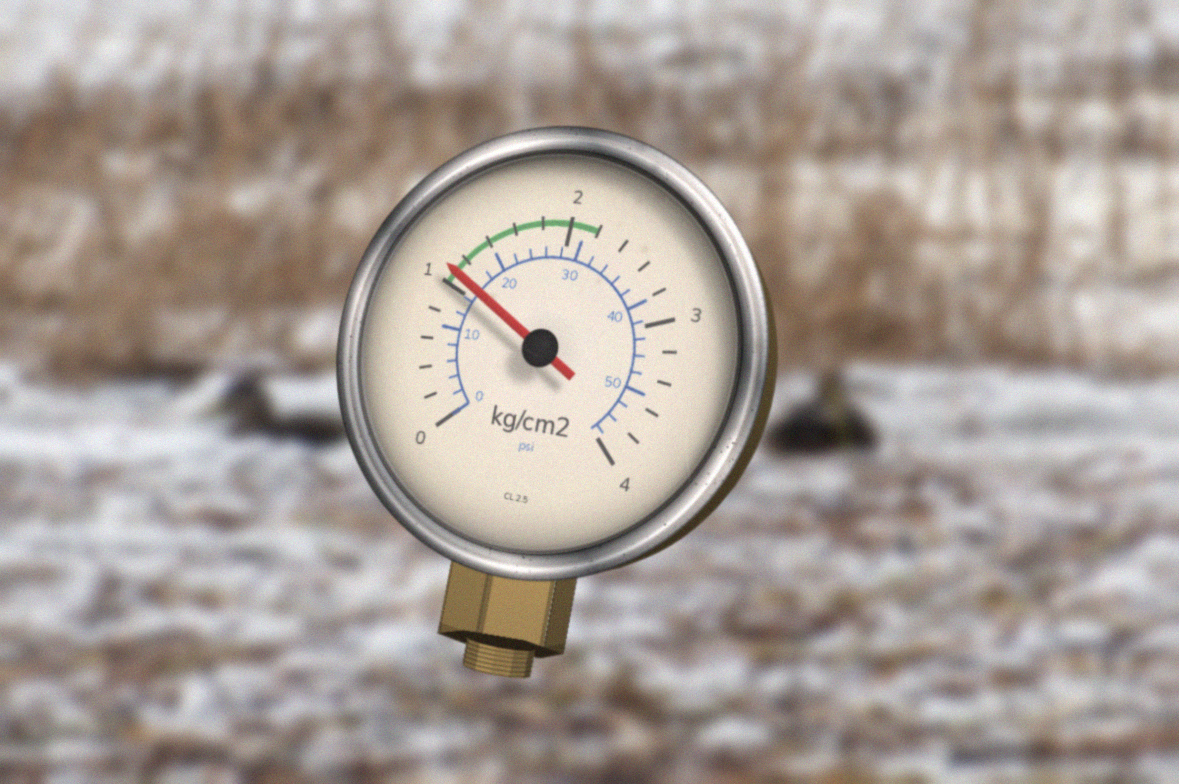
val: {"value": 1.1, "unit": "kg/cm²"}
